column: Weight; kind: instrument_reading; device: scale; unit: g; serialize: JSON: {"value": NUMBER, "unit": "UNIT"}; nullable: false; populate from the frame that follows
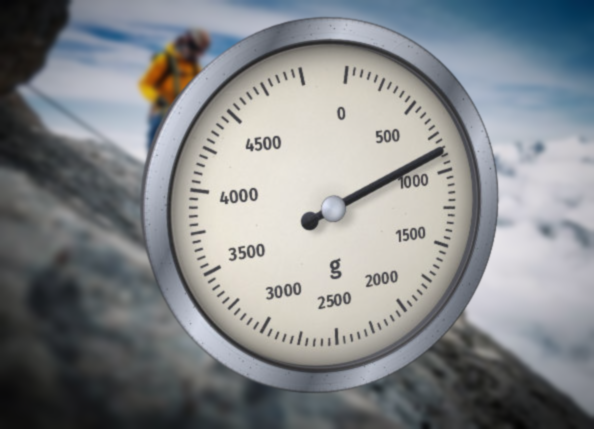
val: {"value": 850, "unit": "g"}
